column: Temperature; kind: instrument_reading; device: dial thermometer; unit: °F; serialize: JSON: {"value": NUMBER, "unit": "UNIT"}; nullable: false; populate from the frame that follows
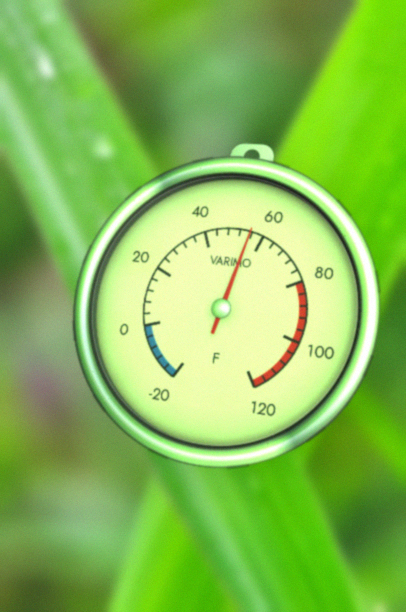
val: {"value": 56, "unit": "°F"}
